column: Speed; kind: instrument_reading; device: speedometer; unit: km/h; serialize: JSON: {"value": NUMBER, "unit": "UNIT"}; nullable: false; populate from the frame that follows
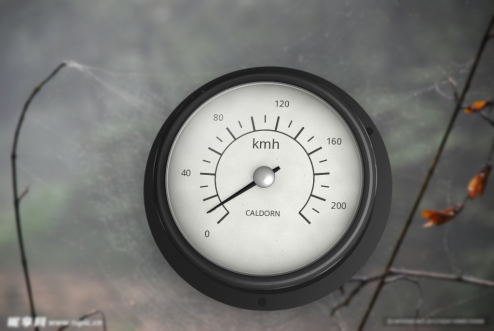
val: {"value": 10, "unit": "km/h"}
